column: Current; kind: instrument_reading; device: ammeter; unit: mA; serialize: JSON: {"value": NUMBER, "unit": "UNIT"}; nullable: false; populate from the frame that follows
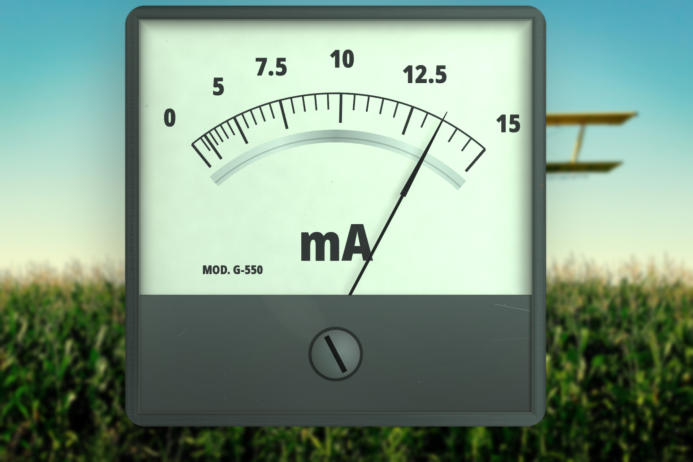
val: {"value": 13.5, "unit": "mA"}
